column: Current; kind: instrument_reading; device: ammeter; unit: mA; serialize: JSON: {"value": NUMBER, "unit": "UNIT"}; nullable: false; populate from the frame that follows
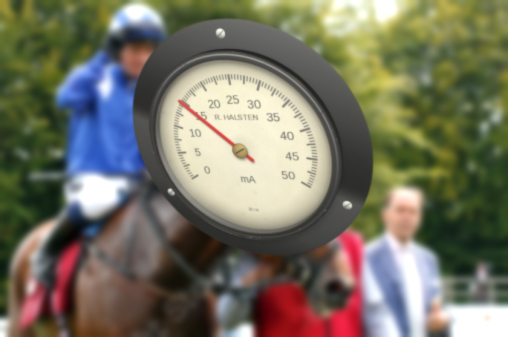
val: {"value": 15, "unit": "mA"}
